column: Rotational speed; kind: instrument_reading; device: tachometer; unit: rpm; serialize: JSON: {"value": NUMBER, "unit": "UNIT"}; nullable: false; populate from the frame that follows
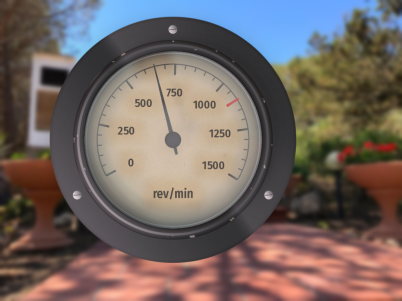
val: {"value": 650, "unit": "rpm"}
